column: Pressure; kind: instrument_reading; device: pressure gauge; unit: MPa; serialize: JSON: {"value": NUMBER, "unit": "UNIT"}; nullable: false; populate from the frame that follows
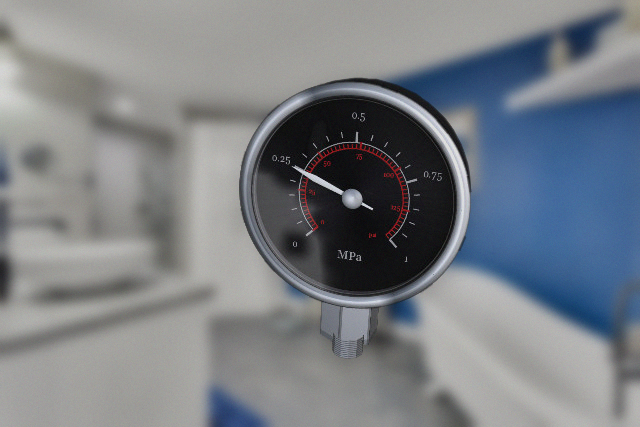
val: {"value": 0.25, "unit": "MPa"}
